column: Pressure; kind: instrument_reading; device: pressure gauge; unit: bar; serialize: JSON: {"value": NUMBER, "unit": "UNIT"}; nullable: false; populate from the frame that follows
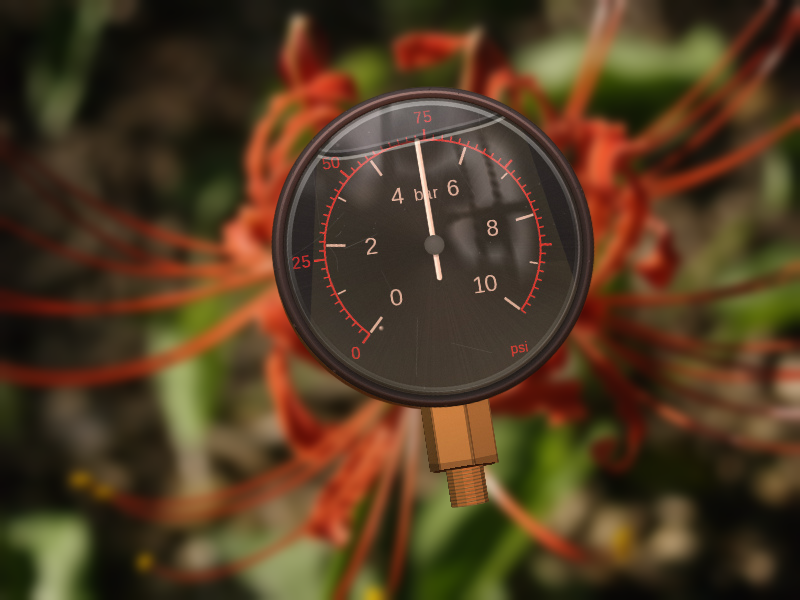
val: {"value": 5, "unit": "bar"}
